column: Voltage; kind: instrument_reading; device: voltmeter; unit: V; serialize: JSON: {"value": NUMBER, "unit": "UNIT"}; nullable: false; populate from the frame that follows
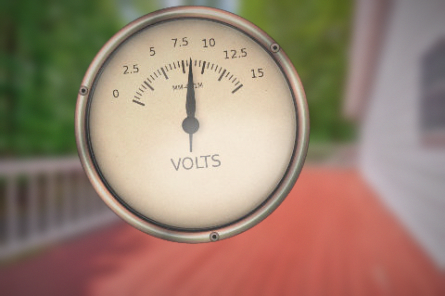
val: {"value": 8.5, "unit": "V"}
